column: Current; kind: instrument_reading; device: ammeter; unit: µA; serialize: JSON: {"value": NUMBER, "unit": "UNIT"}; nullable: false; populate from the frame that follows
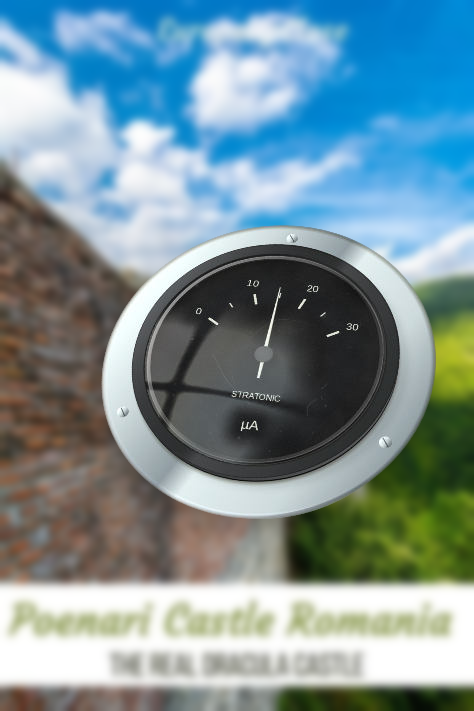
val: {"value": 15, "unit": "µA"}
